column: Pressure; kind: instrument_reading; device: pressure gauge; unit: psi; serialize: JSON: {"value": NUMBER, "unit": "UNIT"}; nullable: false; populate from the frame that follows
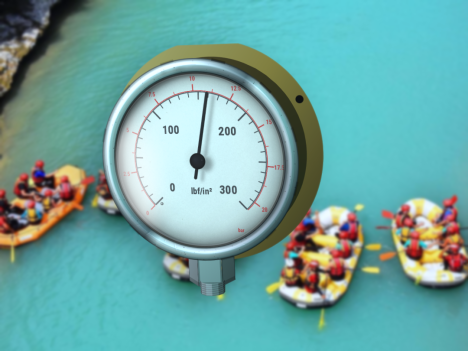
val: {"value": 160, "unit": "psi"}
